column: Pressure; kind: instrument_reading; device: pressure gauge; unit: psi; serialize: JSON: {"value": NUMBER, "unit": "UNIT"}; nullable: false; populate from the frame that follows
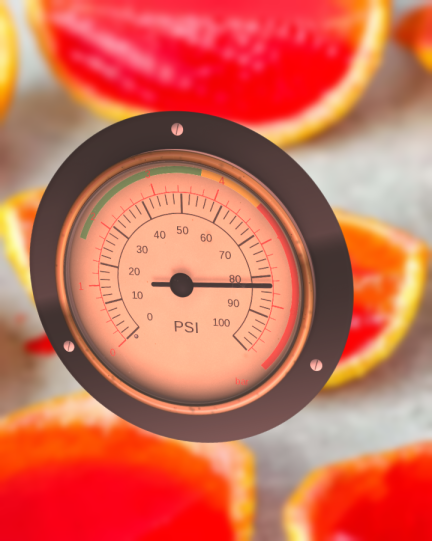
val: {"value": 82, "unit": "psi"}
